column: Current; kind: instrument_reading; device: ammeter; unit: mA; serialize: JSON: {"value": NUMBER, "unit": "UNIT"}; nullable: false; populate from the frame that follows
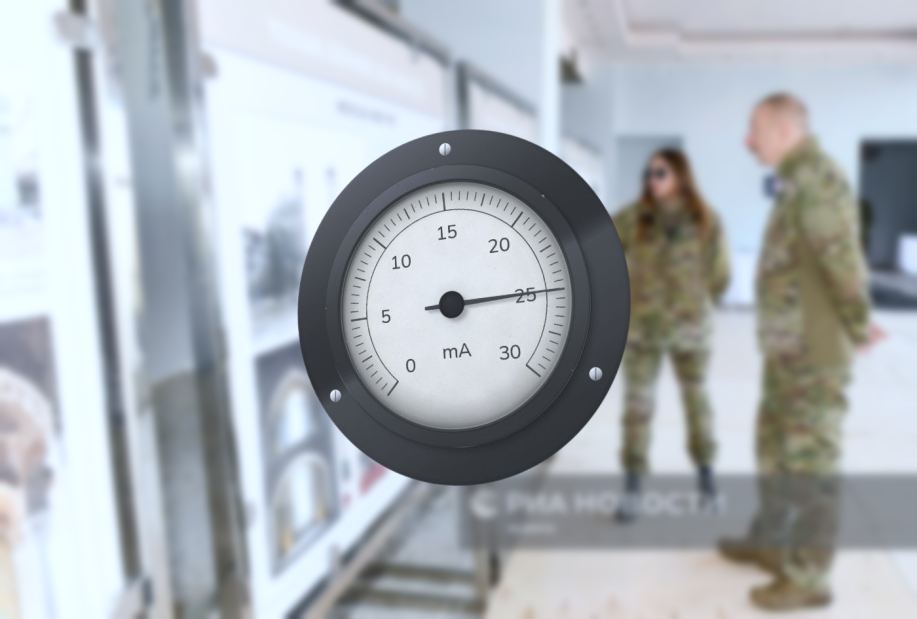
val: {"value": 25, "unit": "mA"}
